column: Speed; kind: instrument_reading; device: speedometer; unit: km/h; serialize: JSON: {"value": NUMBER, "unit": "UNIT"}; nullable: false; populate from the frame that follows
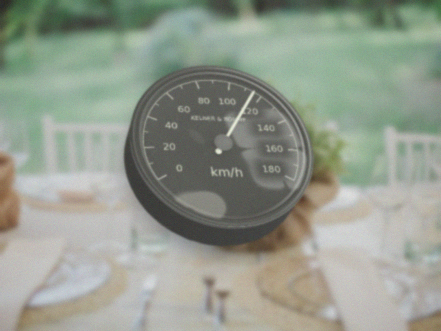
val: {"value": 115, "unit": "km/h"}
